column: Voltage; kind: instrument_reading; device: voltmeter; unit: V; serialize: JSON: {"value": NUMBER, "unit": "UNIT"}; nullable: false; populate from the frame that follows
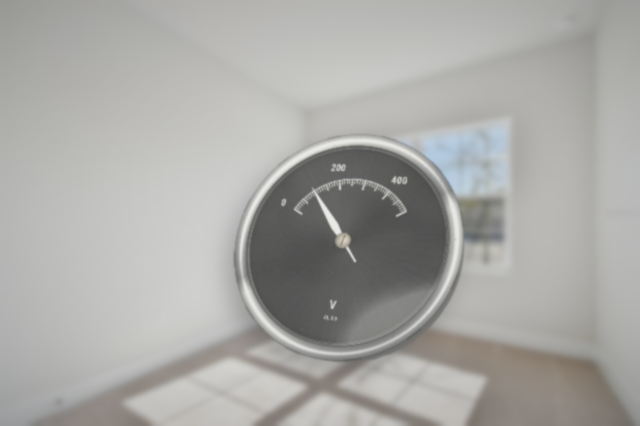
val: {"value": 100, "unit": "V"}
